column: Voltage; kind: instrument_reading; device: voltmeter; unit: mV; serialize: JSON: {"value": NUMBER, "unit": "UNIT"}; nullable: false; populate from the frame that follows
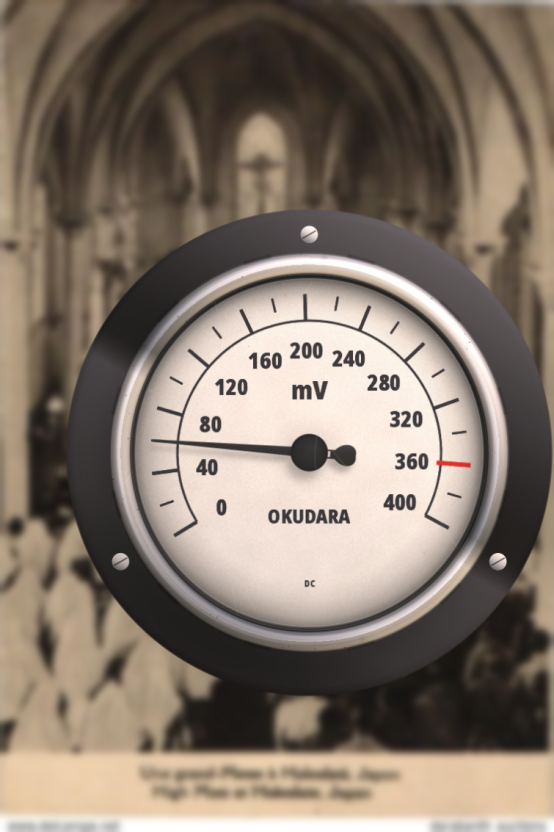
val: {"value": 60, "unit": "mV"}
